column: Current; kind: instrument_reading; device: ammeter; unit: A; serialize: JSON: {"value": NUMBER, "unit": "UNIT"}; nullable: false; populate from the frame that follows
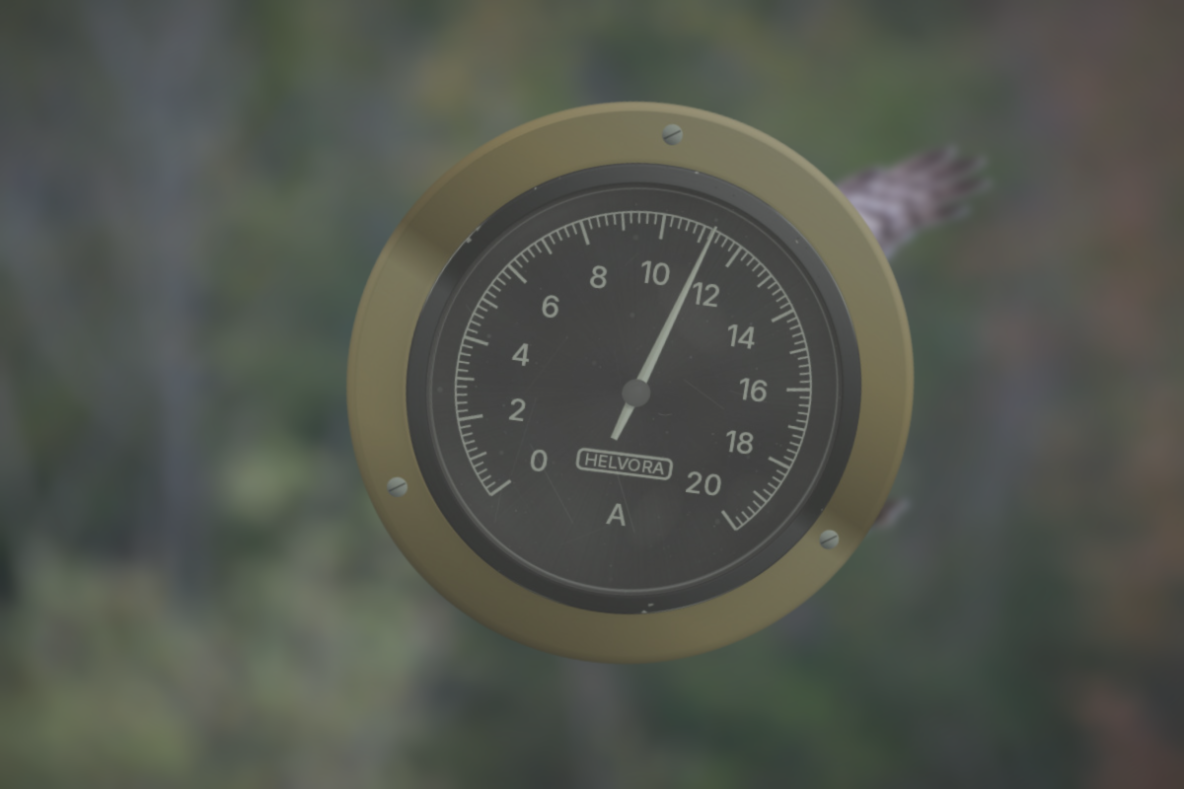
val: {"value": 11.2, "unit": "A"}
